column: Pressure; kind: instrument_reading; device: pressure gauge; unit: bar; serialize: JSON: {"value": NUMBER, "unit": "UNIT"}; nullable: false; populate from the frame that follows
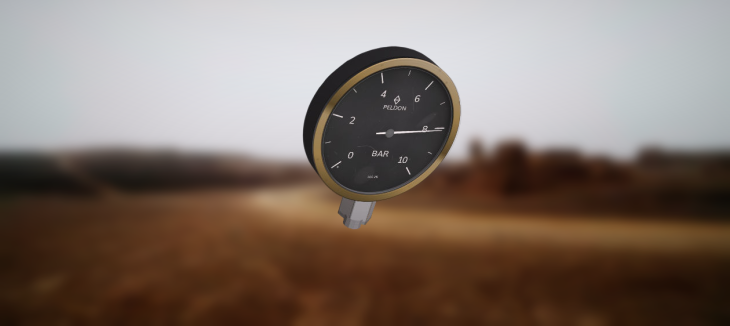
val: {"value": 8, "unit": "bar"}
